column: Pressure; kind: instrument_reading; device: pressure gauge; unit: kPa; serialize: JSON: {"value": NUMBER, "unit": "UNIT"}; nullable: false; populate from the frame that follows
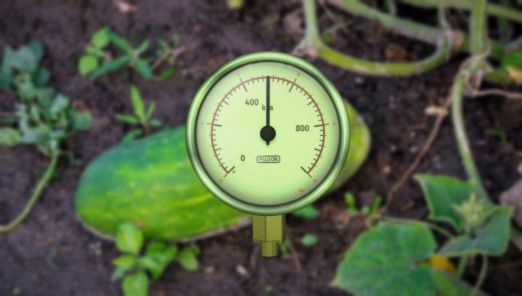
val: {"value": 500, "unit": "kPa"}
